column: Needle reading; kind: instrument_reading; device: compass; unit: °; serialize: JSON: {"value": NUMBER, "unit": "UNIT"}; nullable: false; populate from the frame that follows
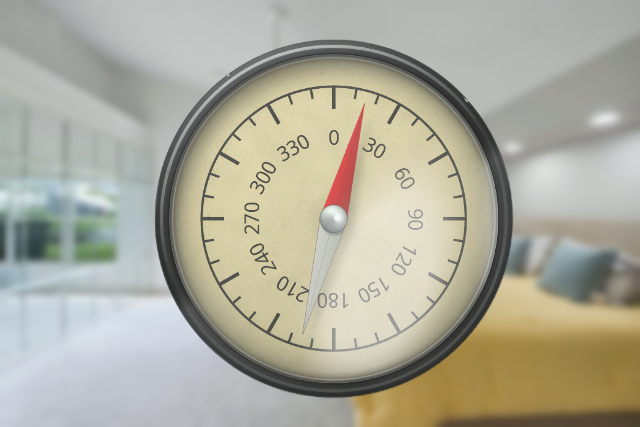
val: {"value": 15, "unit": "°"}
